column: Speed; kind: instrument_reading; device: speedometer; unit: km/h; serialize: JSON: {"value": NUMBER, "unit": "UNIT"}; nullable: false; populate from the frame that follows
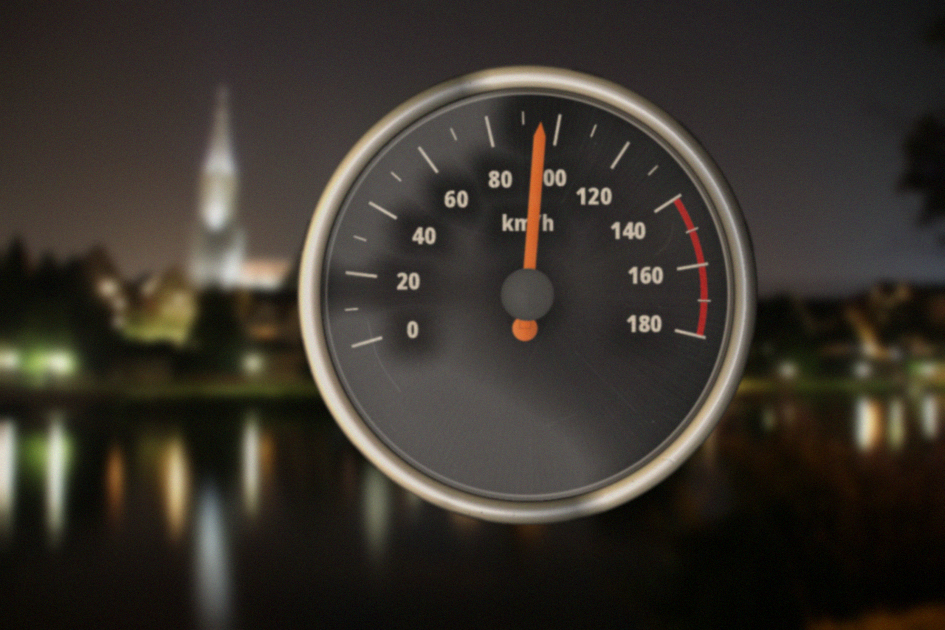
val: {"value": 95, "unit": "km/h"}
